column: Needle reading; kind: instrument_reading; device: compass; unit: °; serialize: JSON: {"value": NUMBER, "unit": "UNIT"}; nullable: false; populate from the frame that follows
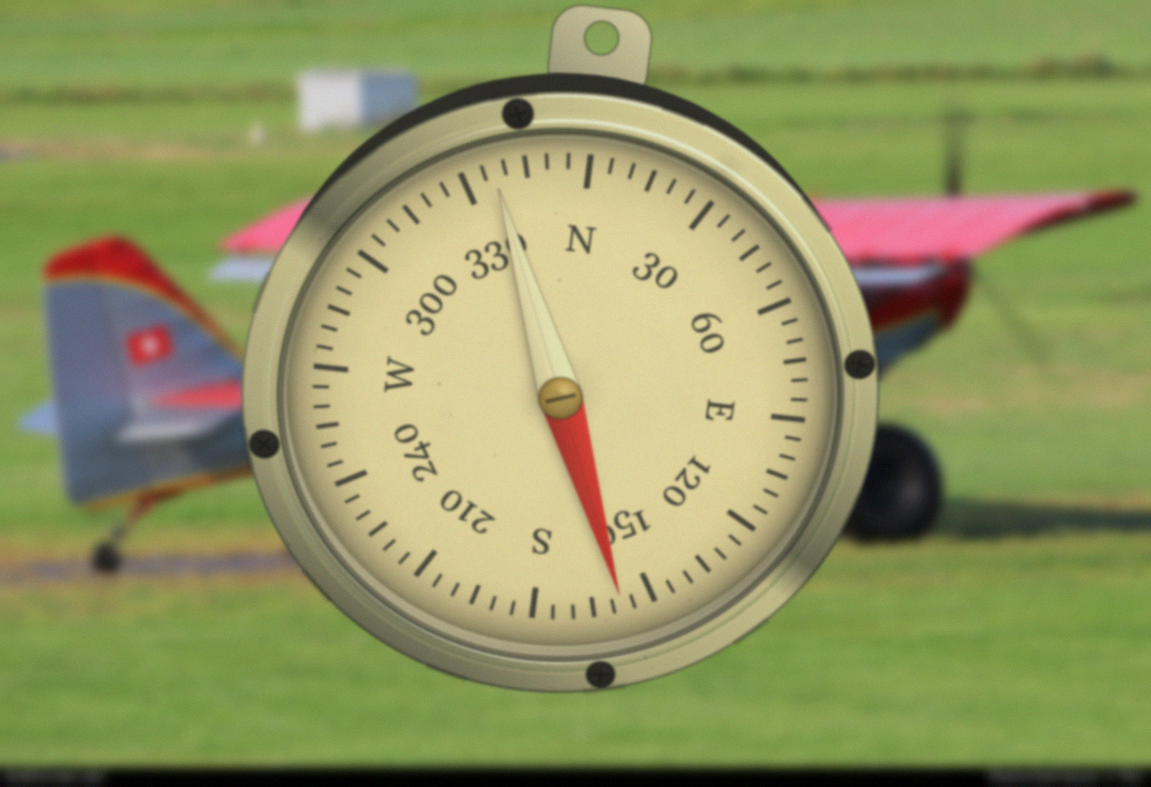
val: {"value": 157.5, "unit": "°"}
